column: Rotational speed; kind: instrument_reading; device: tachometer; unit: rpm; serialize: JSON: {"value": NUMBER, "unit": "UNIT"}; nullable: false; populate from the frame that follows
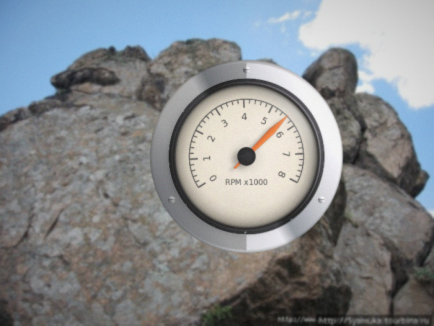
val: {"value": 5600, "unit": "rpm"}
